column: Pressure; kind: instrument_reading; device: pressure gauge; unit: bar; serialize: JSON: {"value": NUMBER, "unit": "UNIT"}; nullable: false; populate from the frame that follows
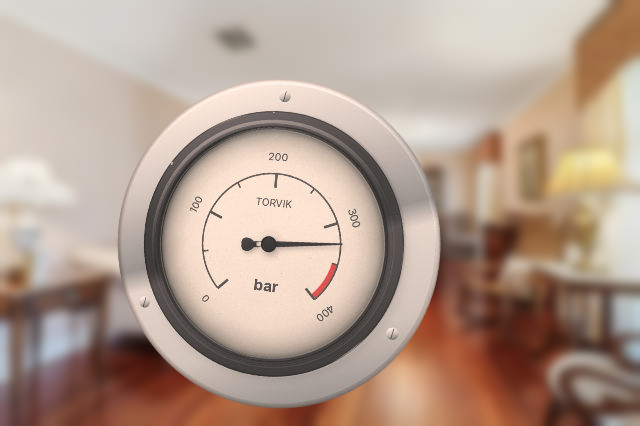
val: {"value": 325, "unit": "bar"}
